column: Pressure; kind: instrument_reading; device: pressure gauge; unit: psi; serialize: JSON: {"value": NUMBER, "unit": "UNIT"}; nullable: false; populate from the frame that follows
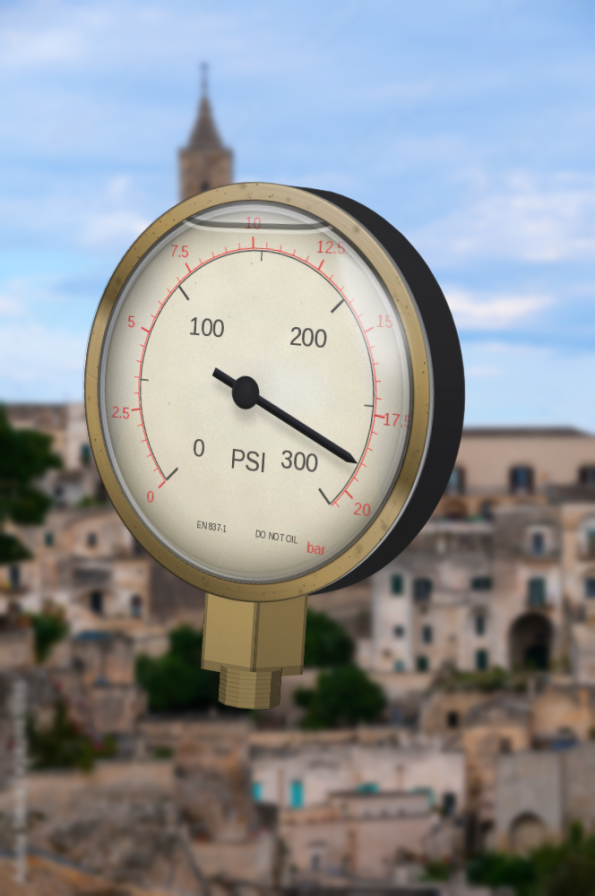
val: {"value": 275, "unit": "psi"}
